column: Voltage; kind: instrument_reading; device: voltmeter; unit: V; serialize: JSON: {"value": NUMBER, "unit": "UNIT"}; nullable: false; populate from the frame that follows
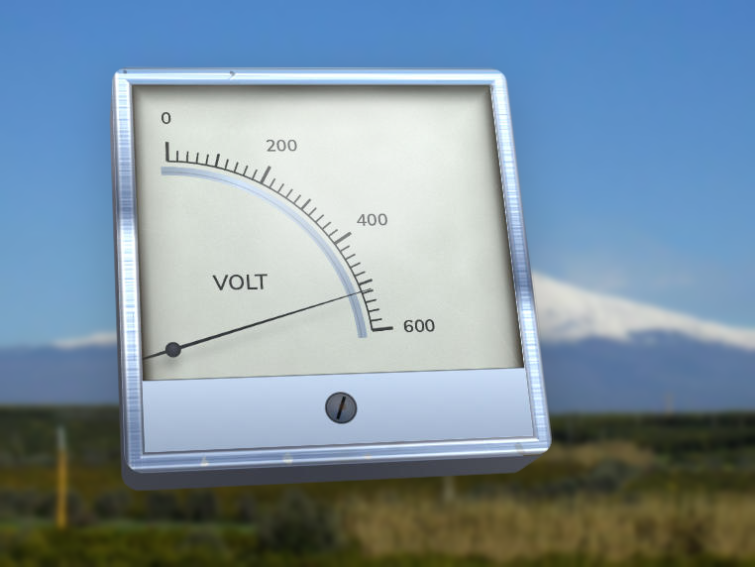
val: {"value": 520, "unit": "V"}
